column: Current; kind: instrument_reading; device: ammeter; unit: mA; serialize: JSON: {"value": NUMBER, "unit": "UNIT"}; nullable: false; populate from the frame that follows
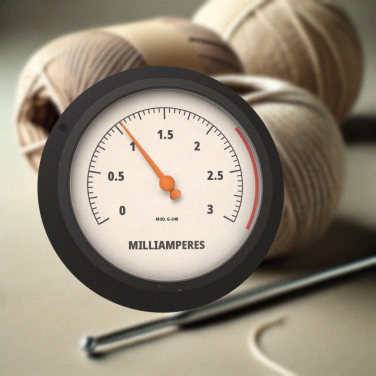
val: {"value": 1.05, "unit": "mA"}
